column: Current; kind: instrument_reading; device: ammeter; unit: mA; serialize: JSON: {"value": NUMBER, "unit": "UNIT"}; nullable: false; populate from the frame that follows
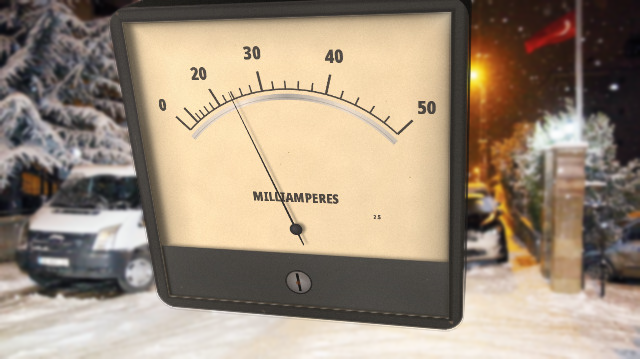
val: {"value": 24, "unit": "mA"}
